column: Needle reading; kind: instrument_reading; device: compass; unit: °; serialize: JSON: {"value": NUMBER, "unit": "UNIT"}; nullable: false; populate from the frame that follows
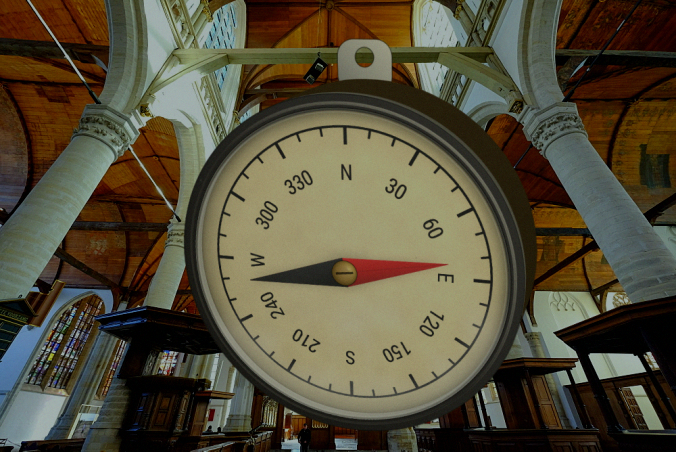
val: {"value": 80, "unit": "°"}
